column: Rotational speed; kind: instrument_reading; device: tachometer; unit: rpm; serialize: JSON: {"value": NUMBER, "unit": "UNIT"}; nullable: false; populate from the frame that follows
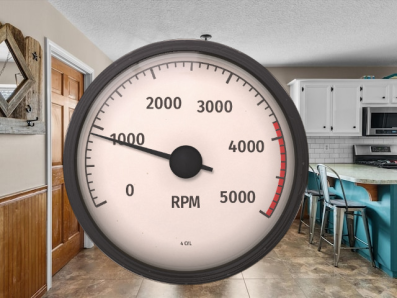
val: {"value": 900, "unit": "rpm"}
